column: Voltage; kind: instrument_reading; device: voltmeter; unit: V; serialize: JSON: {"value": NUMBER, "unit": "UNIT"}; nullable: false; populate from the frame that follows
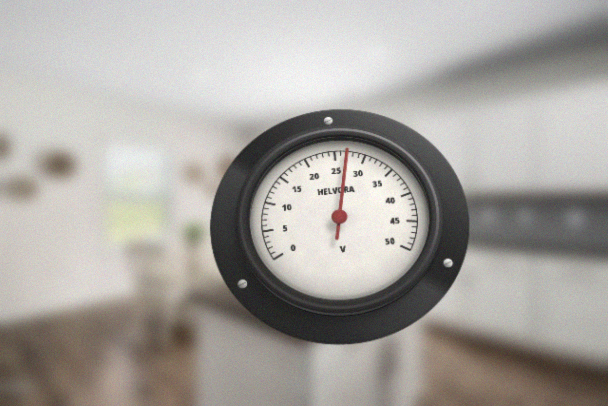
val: {"value": 27, "unit": "V"}
